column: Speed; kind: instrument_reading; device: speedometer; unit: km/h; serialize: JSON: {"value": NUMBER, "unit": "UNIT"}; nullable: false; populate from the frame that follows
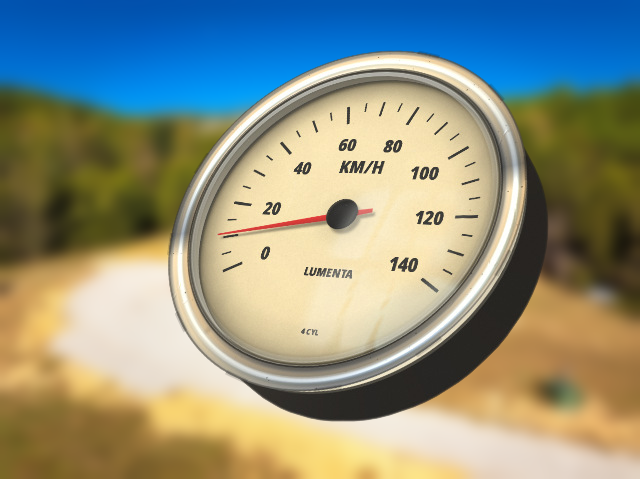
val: {"value": 10, "unit": "km/h"}
